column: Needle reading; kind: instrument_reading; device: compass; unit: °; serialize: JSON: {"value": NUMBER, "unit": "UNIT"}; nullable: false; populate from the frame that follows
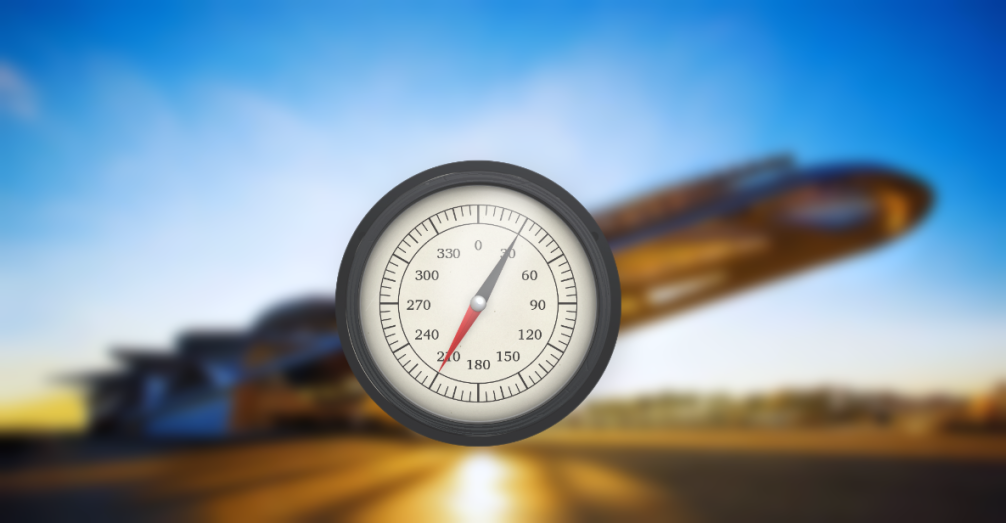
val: {"value": 210, "unit": "°"}
